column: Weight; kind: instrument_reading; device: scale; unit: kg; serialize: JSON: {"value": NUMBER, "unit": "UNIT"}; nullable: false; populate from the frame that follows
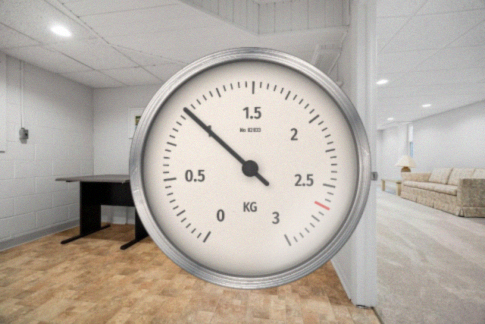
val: {"value": 1, "unit": "kg"}
